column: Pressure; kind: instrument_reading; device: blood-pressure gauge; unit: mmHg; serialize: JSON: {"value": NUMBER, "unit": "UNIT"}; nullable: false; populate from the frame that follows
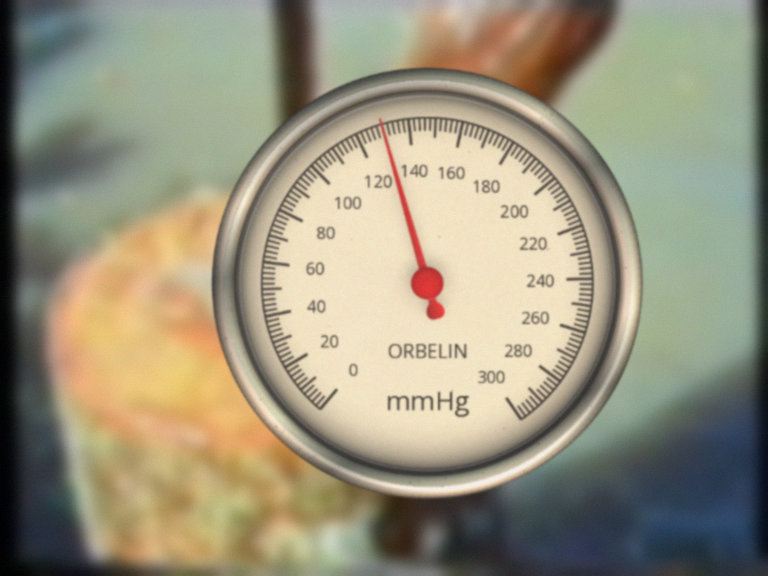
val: {"value": 130, "unit": "mmHg"}
